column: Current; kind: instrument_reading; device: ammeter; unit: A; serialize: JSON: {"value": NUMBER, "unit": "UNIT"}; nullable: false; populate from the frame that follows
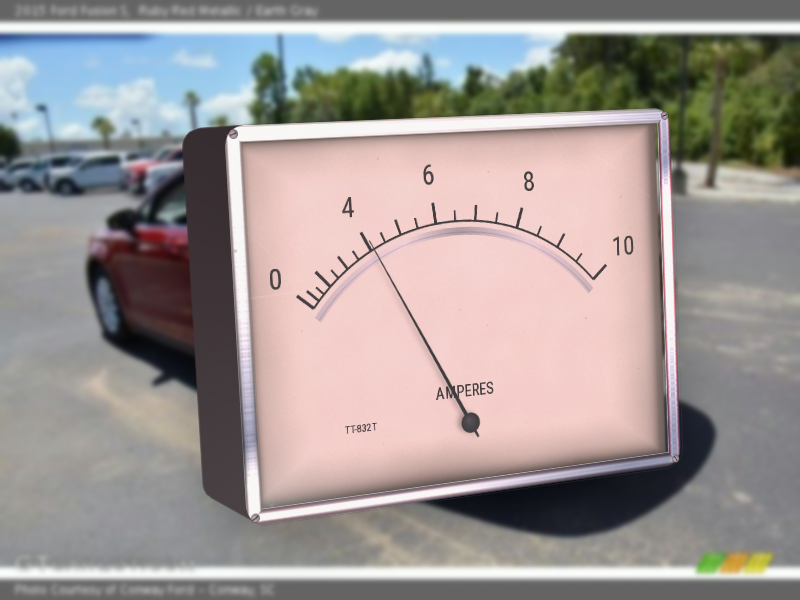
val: {"value": 4, "unit": "A"}
